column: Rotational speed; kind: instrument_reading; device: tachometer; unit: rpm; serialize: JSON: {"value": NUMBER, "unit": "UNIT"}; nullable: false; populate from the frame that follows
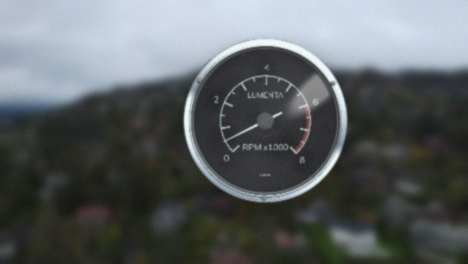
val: {"value": 500, "unit": "rpm"}
